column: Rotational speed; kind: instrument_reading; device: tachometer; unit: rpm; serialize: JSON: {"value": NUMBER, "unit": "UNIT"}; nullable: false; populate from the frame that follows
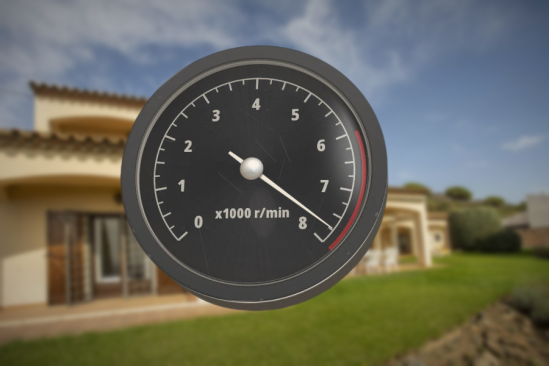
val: {"value": 7750, "unit": "rpm"}
